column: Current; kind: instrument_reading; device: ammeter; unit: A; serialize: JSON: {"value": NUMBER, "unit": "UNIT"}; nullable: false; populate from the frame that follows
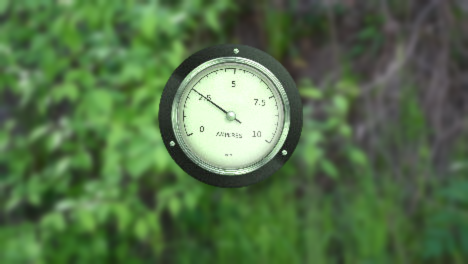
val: {"value": 2.5, "unit": "A"}
